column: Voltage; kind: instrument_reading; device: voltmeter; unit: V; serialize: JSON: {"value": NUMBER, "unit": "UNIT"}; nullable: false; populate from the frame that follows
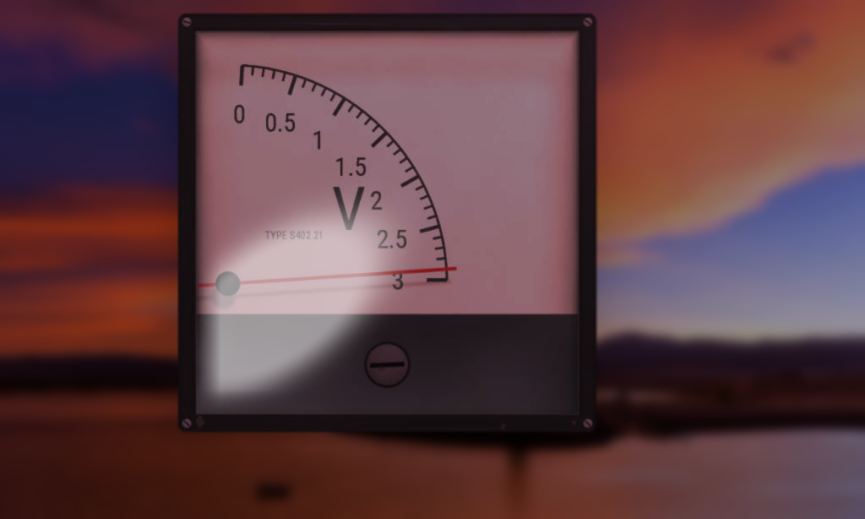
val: {"value": 2.9, "unit": "V"}
